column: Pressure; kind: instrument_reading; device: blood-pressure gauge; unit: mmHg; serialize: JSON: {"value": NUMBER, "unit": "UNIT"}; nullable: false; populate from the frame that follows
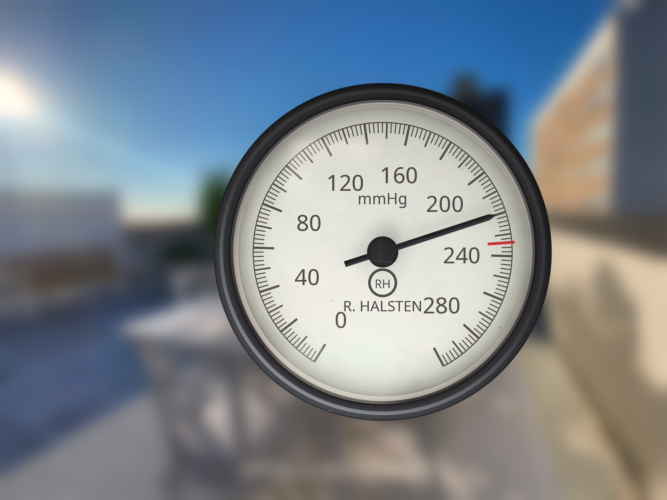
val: {"value": 220, "unit": "mmHg"}
